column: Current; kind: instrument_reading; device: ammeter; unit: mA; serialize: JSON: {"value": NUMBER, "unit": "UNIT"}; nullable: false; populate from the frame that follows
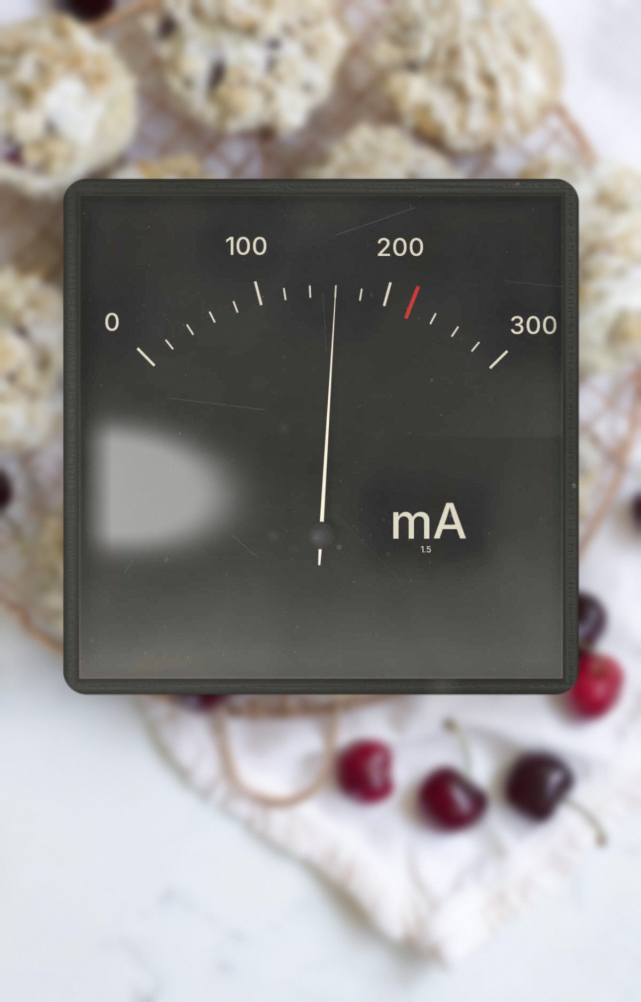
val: {"value": 160, "unit": "mA"}
